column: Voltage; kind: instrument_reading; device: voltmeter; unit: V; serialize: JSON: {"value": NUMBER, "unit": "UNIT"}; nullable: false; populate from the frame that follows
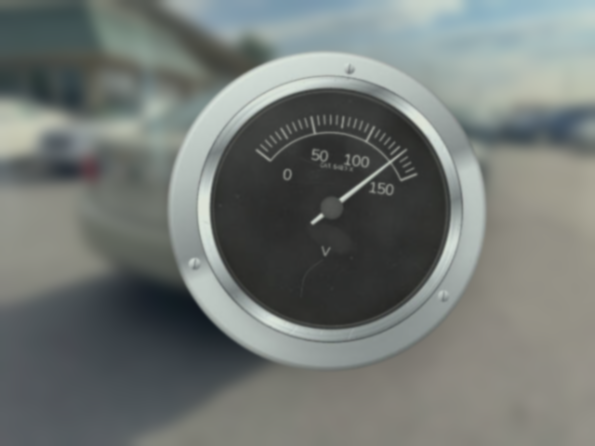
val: {"value": 130, "unit": "V"}
